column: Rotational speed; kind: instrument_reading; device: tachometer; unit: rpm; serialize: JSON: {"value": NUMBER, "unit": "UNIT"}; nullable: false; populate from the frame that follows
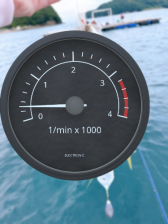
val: {"value": 300, "unit": "rpm"}
